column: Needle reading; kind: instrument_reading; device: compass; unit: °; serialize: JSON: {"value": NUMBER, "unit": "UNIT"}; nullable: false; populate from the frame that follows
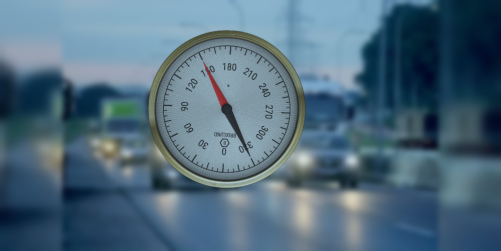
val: {"value": 150, "unit": "°"}
